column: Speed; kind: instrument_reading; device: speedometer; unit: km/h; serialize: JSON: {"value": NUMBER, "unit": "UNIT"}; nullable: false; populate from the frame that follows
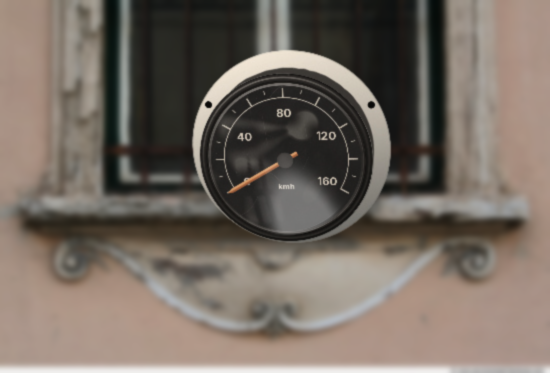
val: {"value": 0, "unit": "km/h"}
